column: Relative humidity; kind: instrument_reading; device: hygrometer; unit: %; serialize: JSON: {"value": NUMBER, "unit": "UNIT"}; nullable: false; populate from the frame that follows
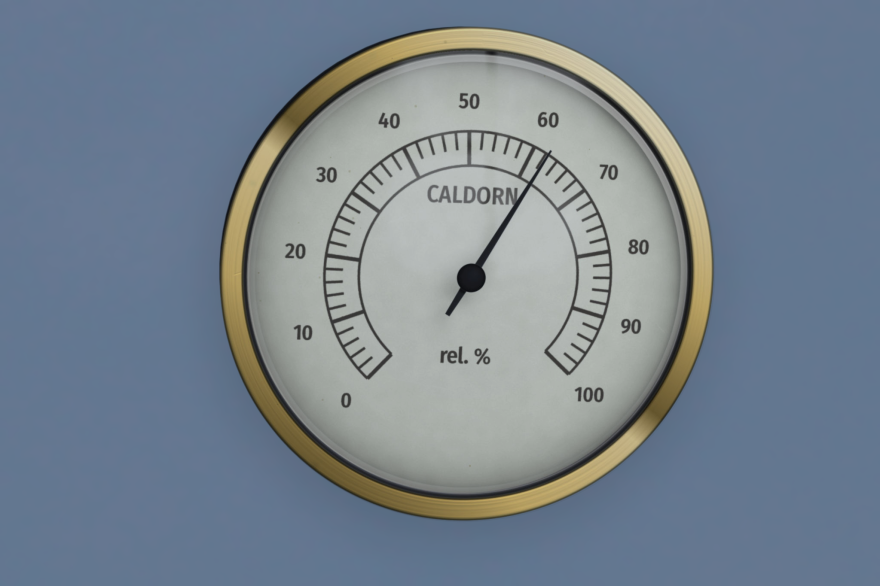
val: {"value": 62, "unit": "%"}
